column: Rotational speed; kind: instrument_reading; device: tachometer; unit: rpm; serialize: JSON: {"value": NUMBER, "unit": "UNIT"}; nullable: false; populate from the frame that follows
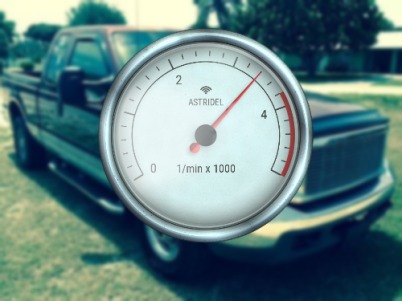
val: {"value": 3400, "unit": "rpm"}
